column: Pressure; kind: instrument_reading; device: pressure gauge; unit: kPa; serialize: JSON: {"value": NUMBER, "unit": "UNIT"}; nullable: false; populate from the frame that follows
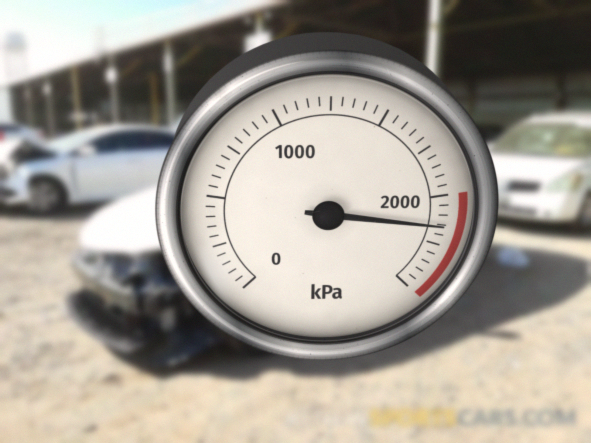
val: {"value": 2150, "unit": "kPa"}
